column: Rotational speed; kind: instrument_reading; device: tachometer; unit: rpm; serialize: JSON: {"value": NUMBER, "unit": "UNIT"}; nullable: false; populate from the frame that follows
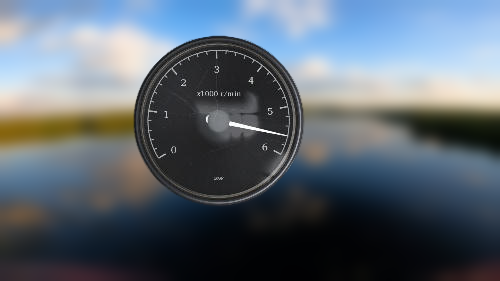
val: {"value": 5600, "unit": "rpm"}
